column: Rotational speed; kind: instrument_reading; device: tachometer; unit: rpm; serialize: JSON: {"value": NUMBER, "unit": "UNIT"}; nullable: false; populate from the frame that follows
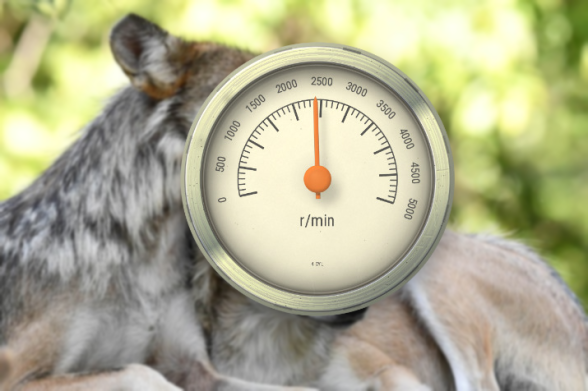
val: {"value": 2400, "unit": "rpm"}
